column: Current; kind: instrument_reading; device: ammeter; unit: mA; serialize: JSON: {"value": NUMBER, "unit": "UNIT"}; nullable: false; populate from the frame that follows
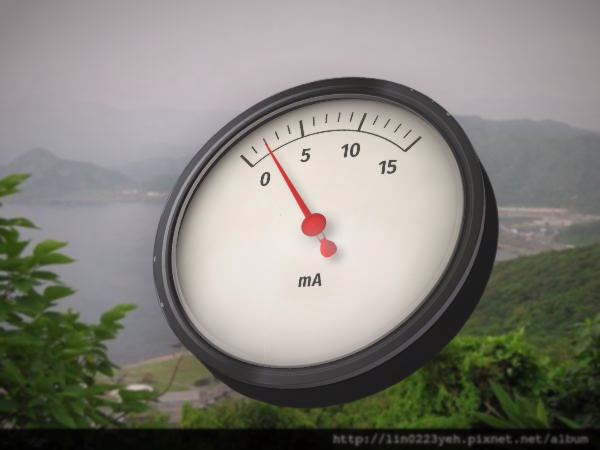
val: {"value": 2, "unit": "mA"}
